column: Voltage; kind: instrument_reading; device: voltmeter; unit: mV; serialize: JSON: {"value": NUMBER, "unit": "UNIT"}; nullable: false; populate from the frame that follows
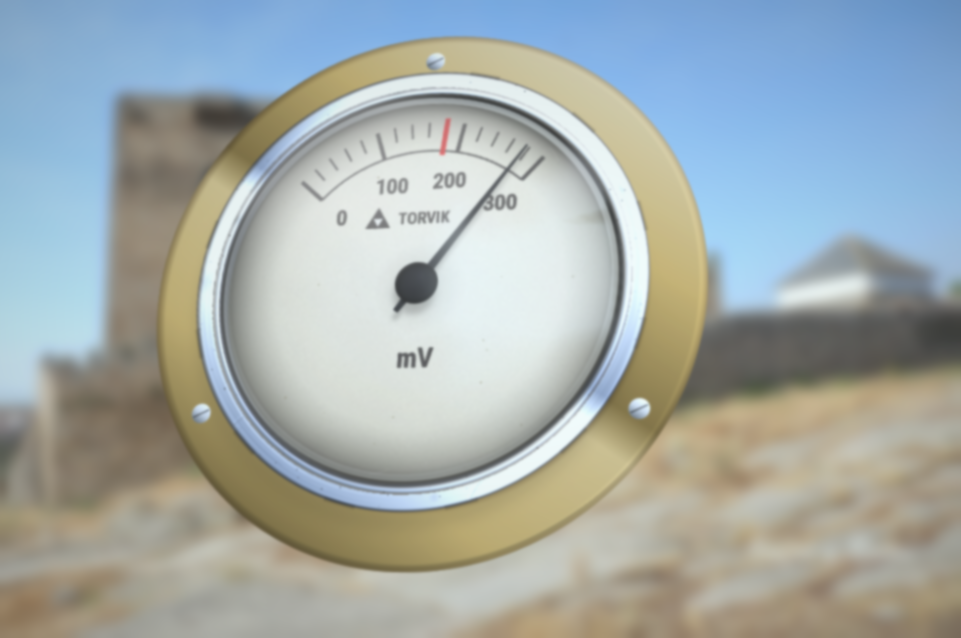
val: {"value": 280, "unit": "mV"}
